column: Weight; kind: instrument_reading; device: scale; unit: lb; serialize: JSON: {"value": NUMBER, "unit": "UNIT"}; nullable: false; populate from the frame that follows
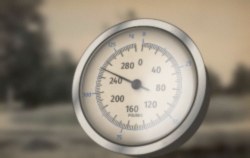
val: {"value": 250, "unit": "lb"}
